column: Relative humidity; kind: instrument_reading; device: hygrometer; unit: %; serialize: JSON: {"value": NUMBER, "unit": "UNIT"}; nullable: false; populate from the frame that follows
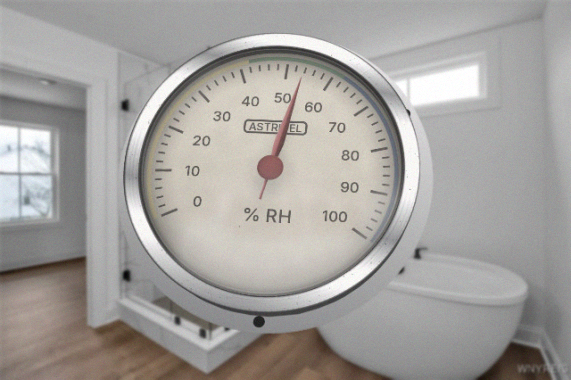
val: {"value": 54, "unit": "%"}
